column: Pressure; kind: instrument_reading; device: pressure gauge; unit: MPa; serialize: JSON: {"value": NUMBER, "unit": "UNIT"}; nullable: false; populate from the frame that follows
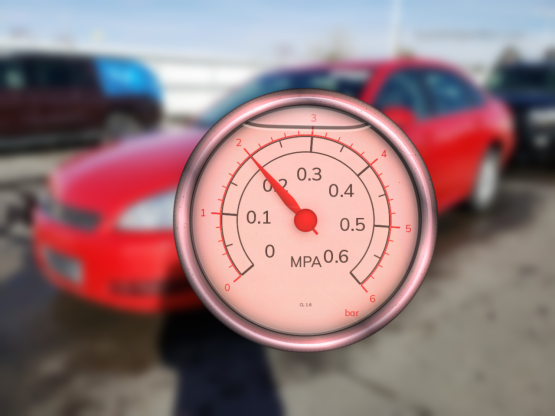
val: {"value": 0.2, "unit": "MPa"}
